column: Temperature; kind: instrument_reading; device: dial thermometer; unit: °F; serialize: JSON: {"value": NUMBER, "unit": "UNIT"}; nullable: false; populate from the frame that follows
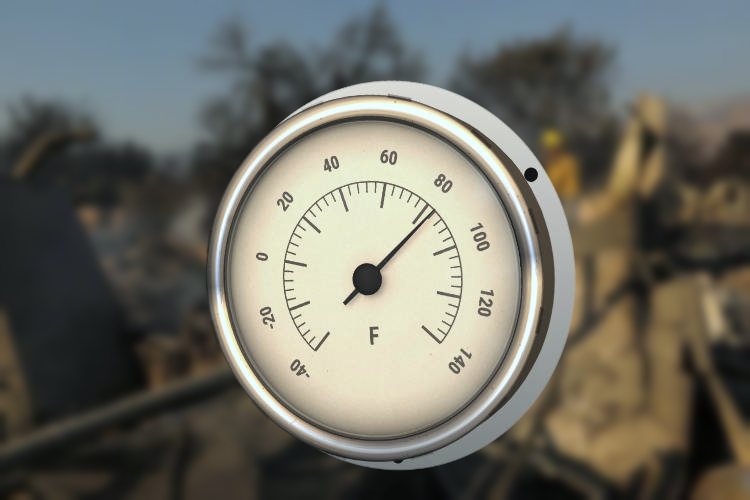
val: {"value": 84, "unit": "°F"}
